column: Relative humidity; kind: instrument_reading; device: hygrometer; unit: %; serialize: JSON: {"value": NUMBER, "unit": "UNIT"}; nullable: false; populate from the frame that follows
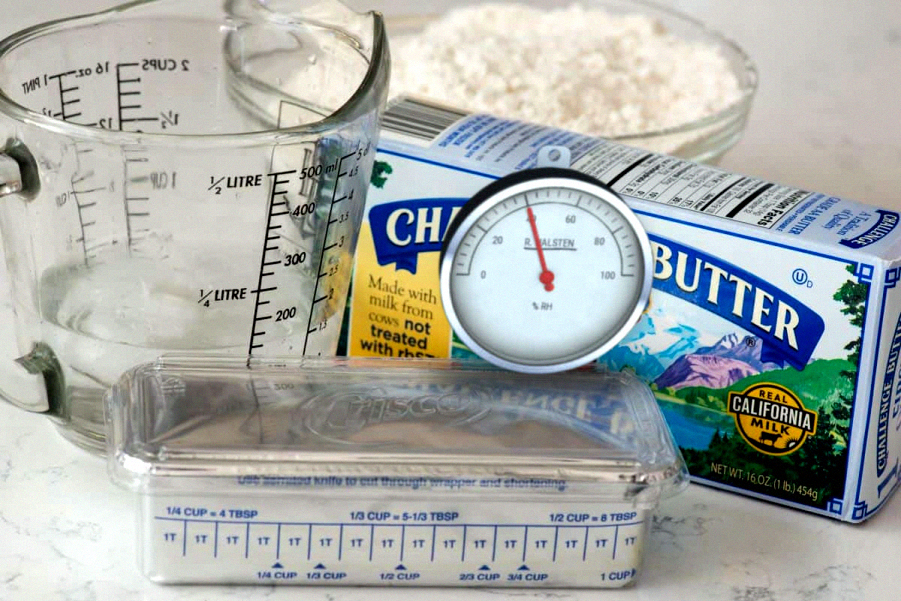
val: {"value": 40, "unit": "%"}
